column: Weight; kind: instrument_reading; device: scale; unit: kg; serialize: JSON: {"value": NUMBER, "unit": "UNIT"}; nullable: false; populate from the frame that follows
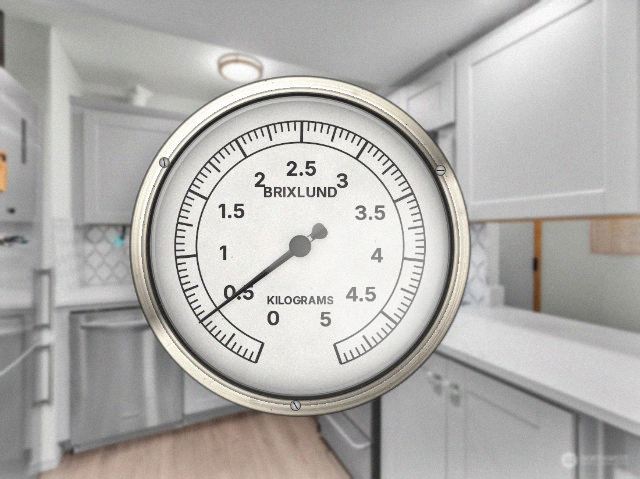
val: {"value": 0.5, "unit": "kg"}
